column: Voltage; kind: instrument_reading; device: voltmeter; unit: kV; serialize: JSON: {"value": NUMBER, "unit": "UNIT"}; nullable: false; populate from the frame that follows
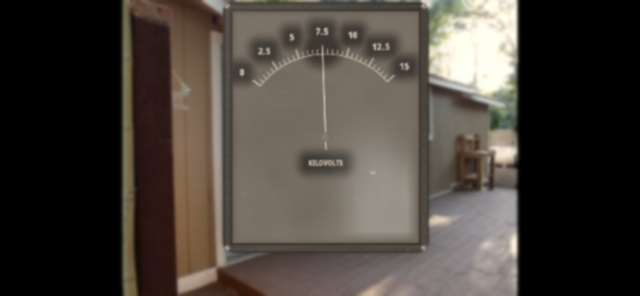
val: {"value": 7.5, "unit": "kV"}
